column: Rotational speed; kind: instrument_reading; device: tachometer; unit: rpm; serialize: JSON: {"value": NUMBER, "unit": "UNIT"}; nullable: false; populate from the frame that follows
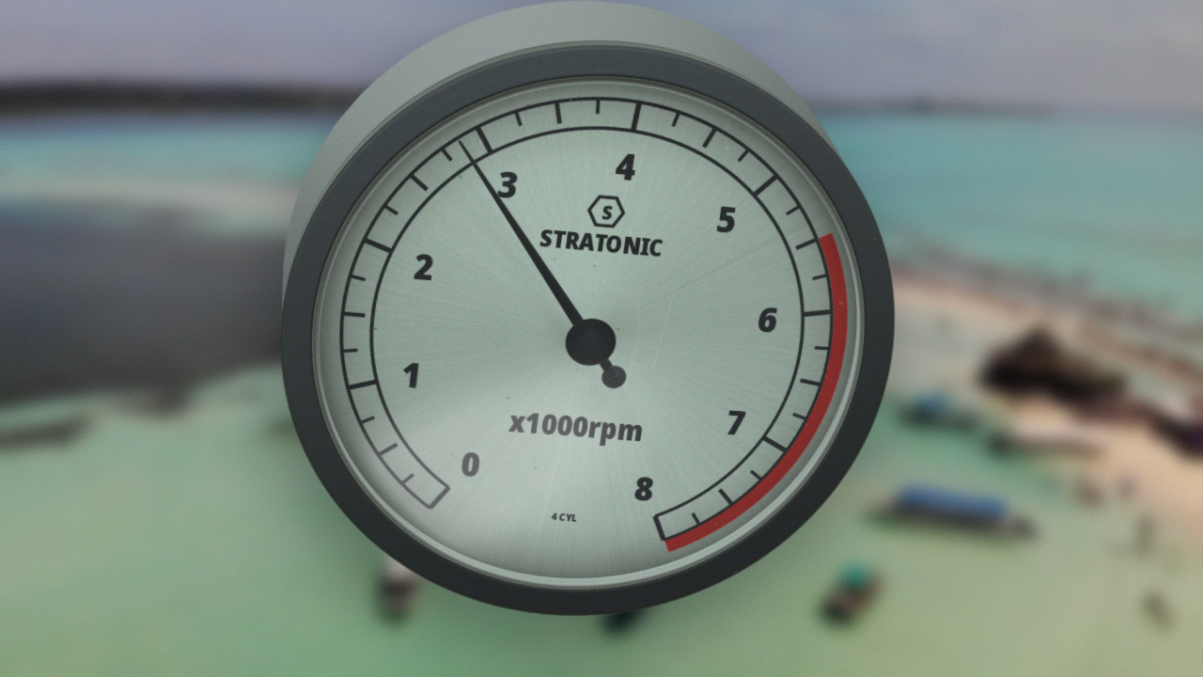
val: {"value": 2875, "unit": "rpm"}
